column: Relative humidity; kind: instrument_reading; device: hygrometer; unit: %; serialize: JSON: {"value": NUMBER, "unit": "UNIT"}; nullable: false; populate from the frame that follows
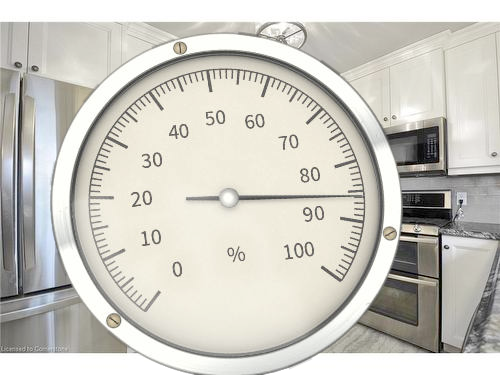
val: {"value": 86, "unit": "%"}
